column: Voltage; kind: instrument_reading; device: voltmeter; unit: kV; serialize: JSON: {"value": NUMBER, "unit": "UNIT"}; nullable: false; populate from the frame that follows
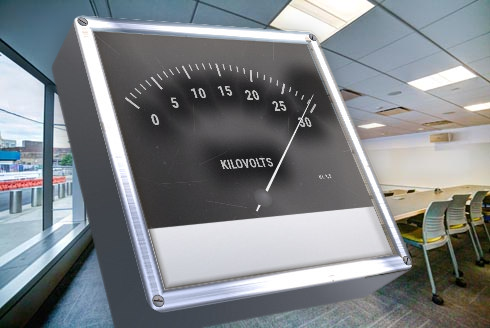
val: {"value": 29, "unit": "kV"}
